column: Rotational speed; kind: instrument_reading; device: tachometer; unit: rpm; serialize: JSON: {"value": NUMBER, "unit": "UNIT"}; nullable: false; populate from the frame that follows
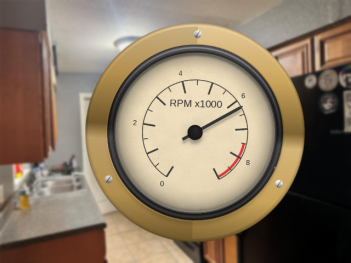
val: {"value": 6250, "unit": "rpm"}
